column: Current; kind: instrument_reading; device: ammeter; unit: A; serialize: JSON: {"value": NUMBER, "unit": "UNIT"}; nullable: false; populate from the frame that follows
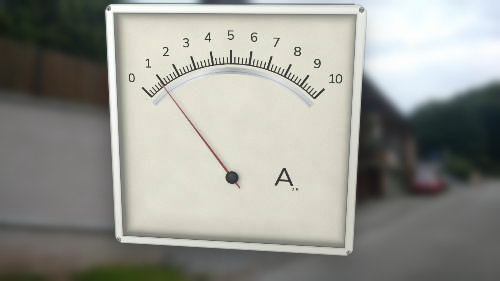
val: {"value": 1, "unit": "A"}
